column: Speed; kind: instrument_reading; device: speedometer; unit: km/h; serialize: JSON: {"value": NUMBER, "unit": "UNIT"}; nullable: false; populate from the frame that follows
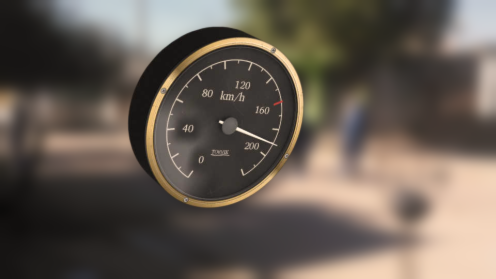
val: {"value": 190, "unit": "km/h"}
